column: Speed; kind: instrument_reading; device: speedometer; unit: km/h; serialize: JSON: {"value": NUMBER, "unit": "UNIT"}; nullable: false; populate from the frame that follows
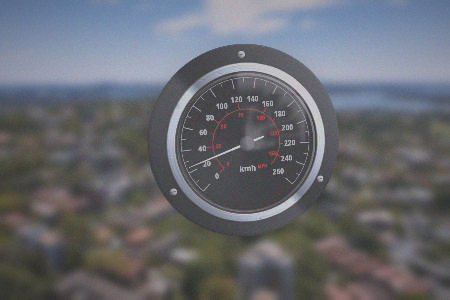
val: {"value": 25, "unit": "km/h"}
